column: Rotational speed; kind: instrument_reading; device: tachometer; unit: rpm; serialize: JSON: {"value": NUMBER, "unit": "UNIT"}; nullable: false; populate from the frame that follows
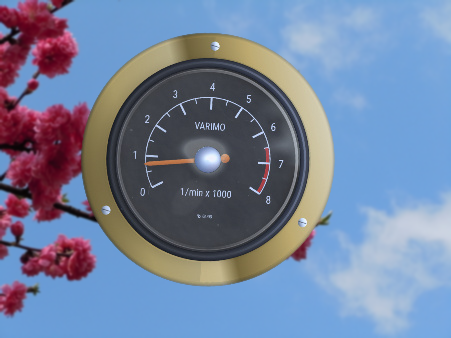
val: {"value": 750, "unit": "rpm"}
